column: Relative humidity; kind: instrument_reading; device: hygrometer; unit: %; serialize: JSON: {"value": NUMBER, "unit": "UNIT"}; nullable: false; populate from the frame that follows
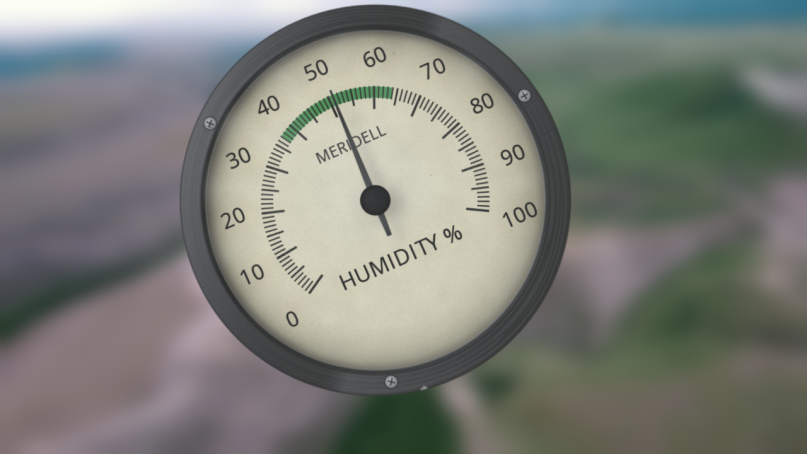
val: {"value": 51, "unit": "%"}
